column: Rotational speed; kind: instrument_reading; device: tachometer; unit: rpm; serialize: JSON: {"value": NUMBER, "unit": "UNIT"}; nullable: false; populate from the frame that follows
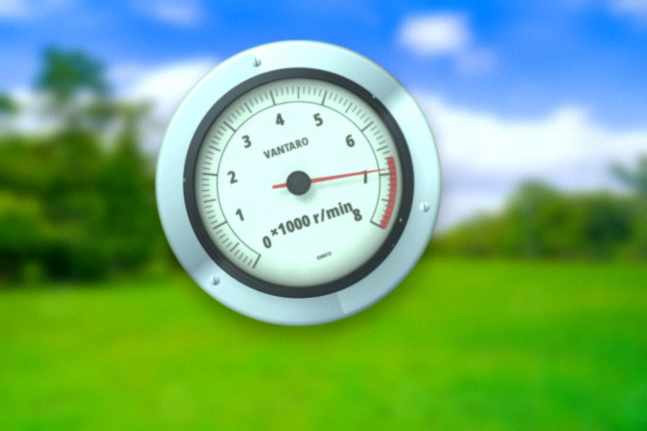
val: {"value": 6900, "unit": "rpm"}
